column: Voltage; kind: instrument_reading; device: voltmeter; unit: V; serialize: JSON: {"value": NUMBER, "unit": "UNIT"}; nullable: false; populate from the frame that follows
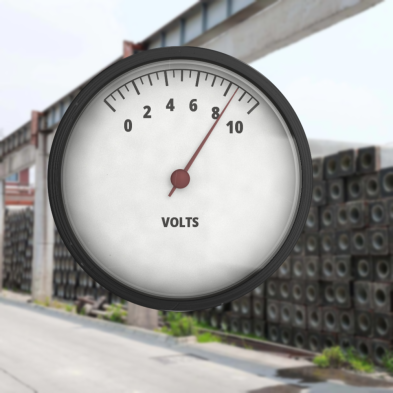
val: {"value": 8.5, "unit": "V"}
